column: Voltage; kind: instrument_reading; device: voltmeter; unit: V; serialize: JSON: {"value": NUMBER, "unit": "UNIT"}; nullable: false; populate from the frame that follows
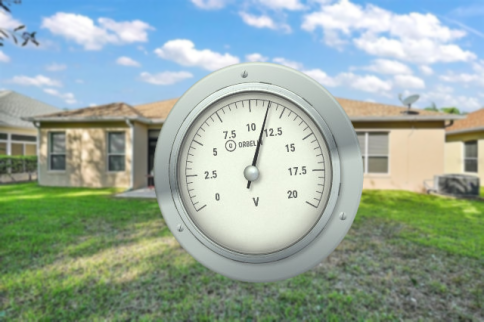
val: {"value": 11.5, "unit": "V"}
